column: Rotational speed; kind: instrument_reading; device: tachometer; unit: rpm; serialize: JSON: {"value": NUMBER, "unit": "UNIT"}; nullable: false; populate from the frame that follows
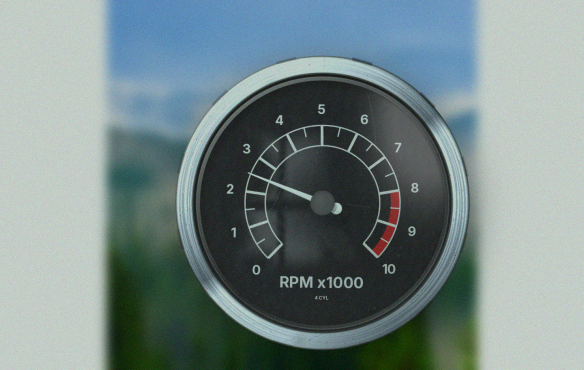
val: {"value": 2500, "unit": "rpm"}
